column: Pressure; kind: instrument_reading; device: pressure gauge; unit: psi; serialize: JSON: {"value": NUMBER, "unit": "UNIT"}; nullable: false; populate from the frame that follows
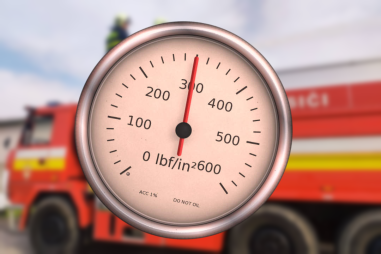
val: {"value": 300, "unit": "psi"}
